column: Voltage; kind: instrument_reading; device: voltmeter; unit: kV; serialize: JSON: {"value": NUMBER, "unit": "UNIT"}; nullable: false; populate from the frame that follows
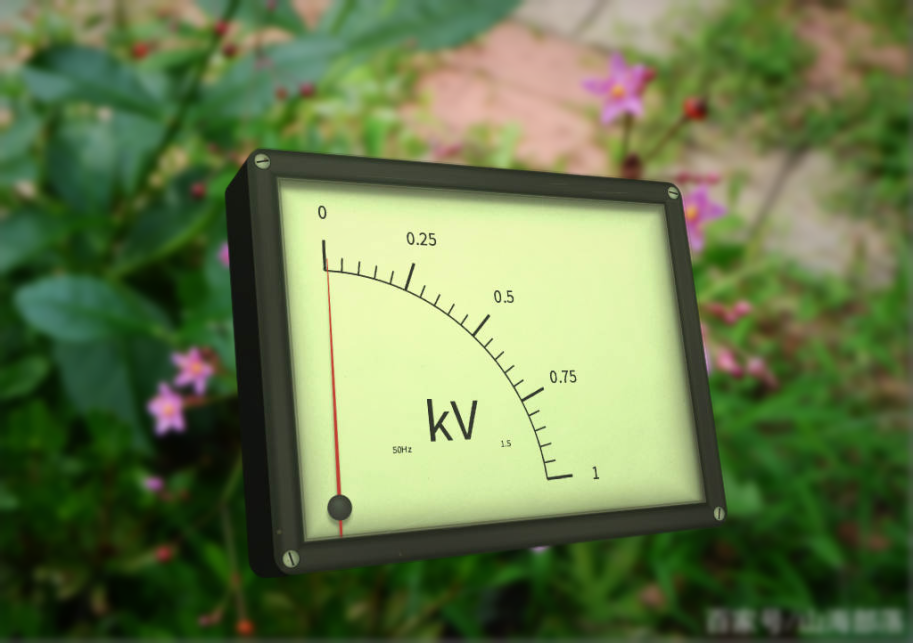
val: {"value": 0, "unit": "kV"}
